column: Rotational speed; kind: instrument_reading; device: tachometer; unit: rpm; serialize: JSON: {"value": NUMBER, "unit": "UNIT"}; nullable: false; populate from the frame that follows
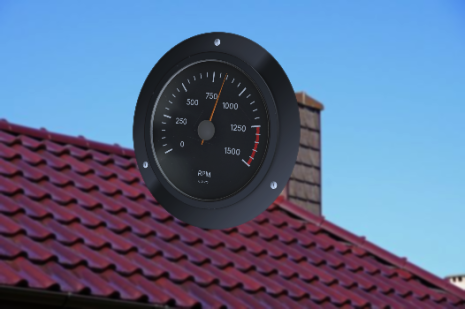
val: {"value": 850, "unit": "rpm"}
